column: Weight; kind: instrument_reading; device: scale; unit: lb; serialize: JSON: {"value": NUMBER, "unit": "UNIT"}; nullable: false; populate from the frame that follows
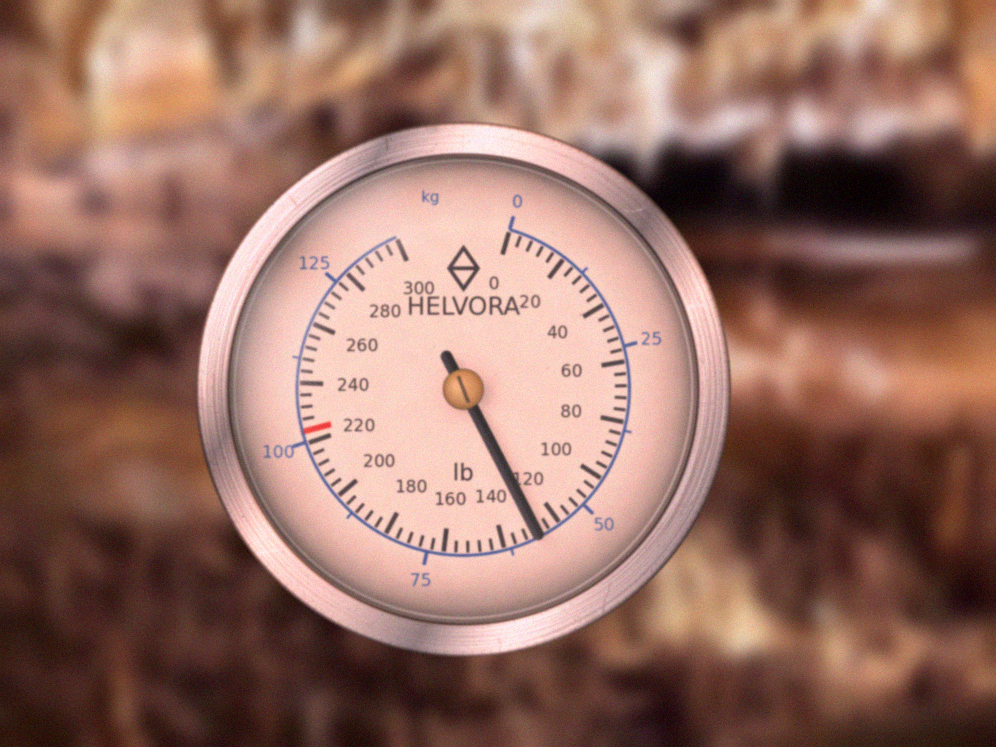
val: {"value": 128, "unit": "lb"}
